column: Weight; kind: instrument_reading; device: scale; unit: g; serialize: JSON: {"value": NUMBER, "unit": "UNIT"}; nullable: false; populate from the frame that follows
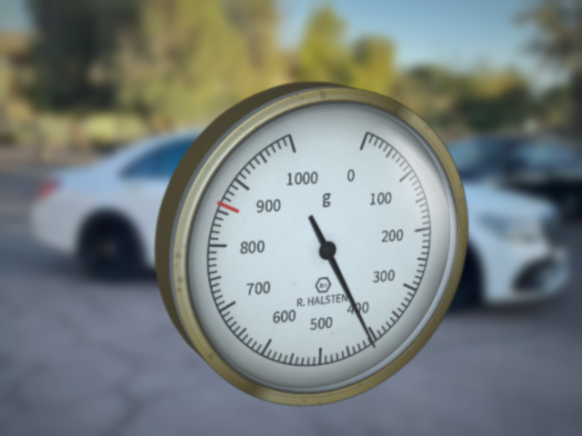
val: {"value": 410, "unit": "g"}
